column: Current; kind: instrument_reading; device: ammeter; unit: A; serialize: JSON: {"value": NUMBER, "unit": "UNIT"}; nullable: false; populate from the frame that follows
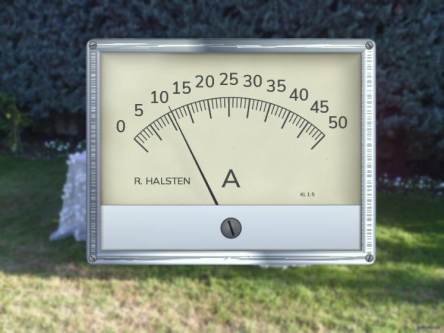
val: {"value": 11, "unit": "A"}
